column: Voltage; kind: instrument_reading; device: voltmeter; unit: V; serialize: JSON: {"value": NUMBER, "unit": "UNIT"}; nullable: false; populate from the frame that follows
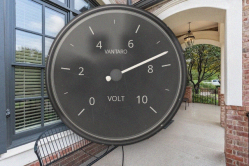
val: {"value": 7.5, "unit": "V"}
